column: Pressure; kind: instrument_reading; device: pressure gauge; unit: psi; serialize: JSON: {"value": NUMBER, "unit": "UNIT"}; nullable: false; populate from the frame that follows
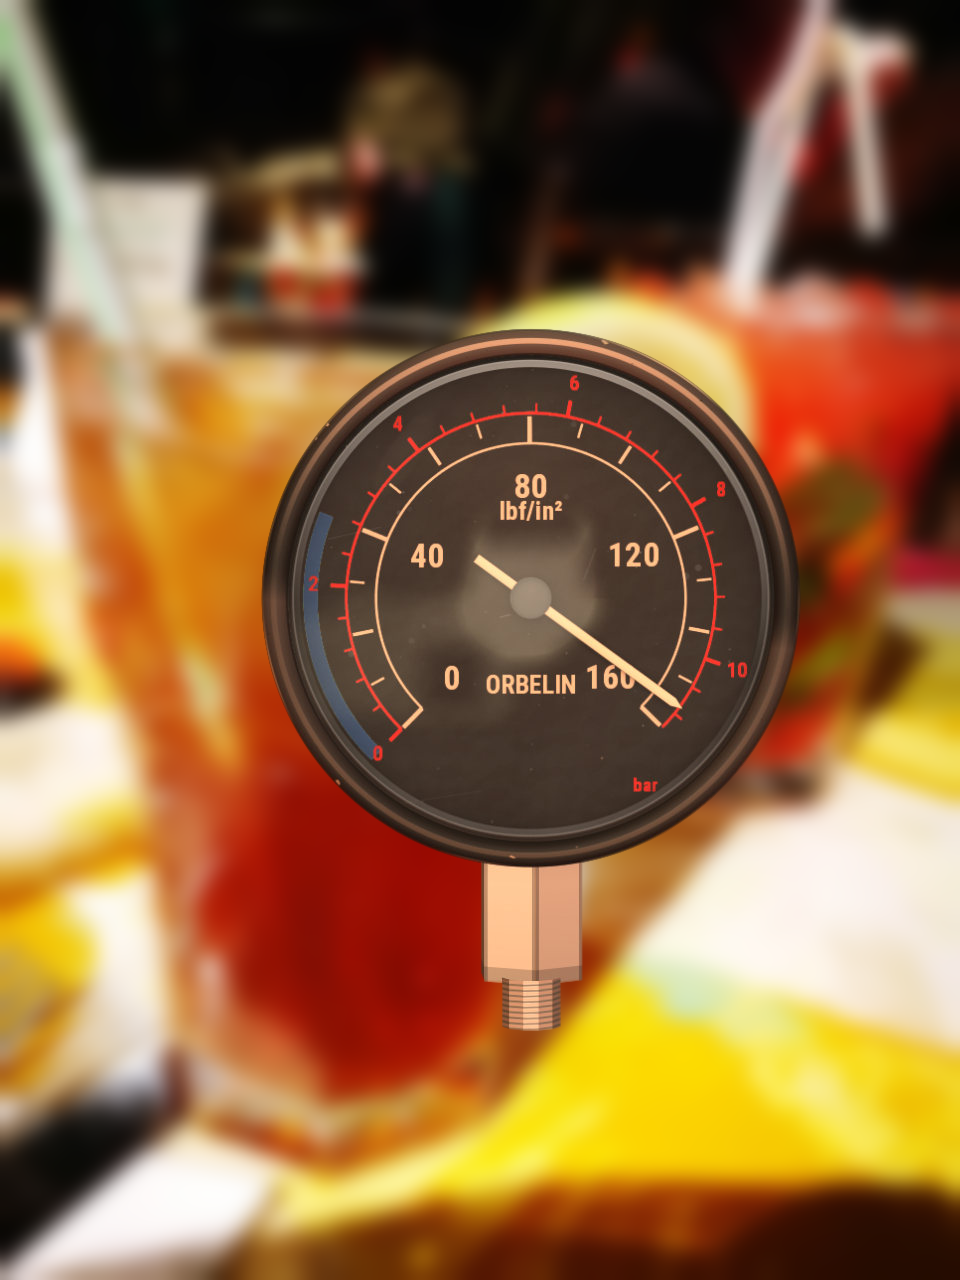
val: {"value": 155, "unit": "psi"}
